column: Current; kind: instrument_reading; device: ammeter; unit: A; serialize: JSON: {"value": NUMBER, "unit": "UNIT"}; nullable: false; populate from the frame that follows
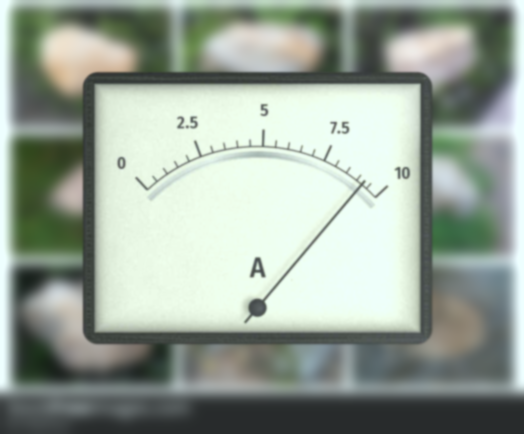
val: {"value": 9.25, "unit": "A"}
